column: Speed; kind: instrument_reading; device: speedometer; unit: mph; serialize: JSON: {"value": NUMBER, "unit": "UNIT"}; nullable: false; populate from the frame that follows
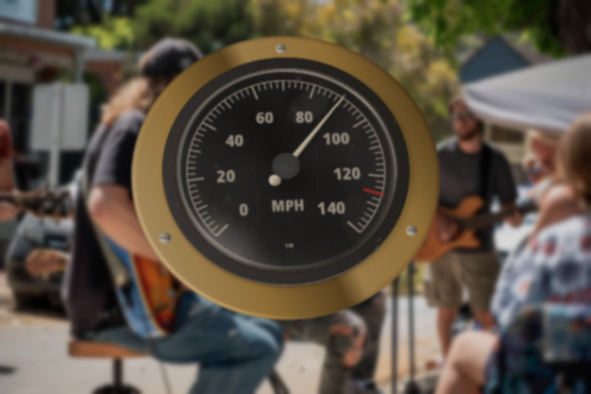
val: {"value": 90, "unit": "mph"}
